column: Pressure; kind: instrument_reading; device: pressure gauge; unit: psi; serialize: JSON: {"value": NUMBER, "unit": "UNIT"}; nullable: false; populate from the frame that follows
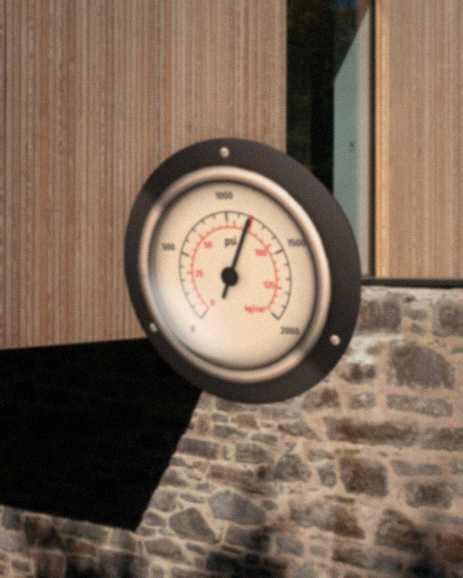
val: {"value": 1200, "unit": "psi"}
